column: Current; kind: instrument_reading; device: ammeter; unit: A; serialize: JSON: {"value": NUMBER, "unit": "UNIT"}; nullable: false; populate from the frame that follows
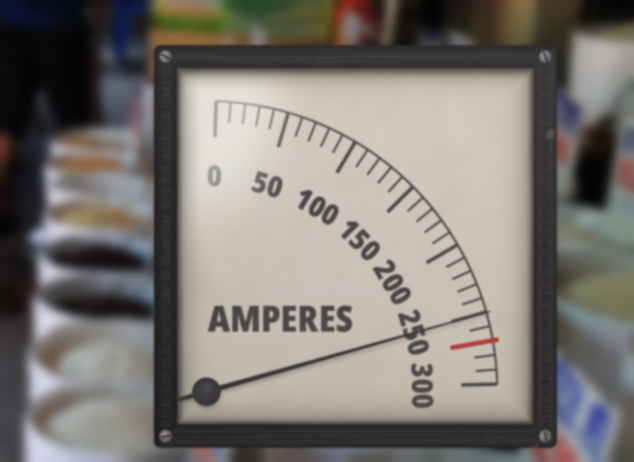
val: {"value": 250, "unit": "A"}
